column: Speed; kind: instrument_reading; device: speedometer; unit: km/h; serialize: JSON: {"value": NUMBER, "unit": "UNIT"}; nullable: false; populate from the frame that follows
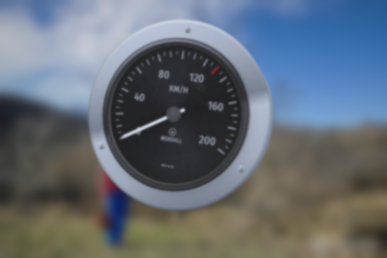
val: {"value": 0, "unit": "km/h"}
